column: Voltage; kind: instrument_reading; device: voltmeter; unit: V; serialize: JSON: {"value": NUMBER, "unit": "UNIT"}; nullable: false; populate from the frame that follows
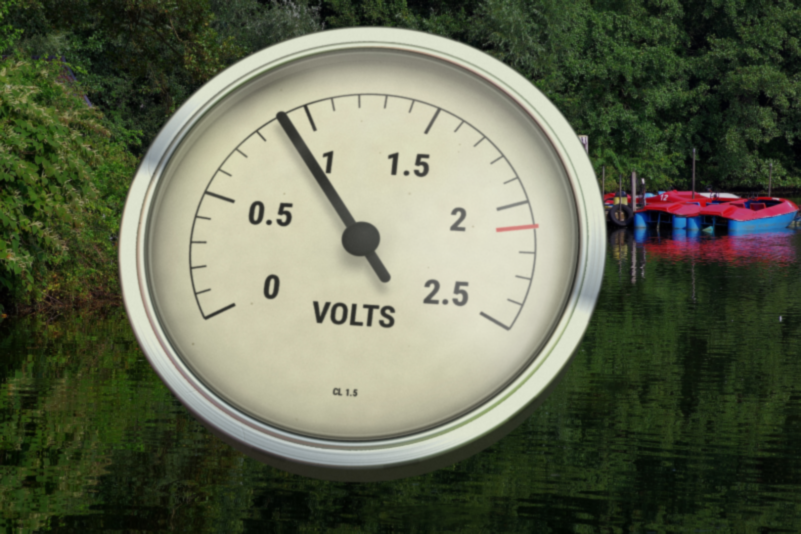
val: {"value": 0.9, "unit": "V"}
